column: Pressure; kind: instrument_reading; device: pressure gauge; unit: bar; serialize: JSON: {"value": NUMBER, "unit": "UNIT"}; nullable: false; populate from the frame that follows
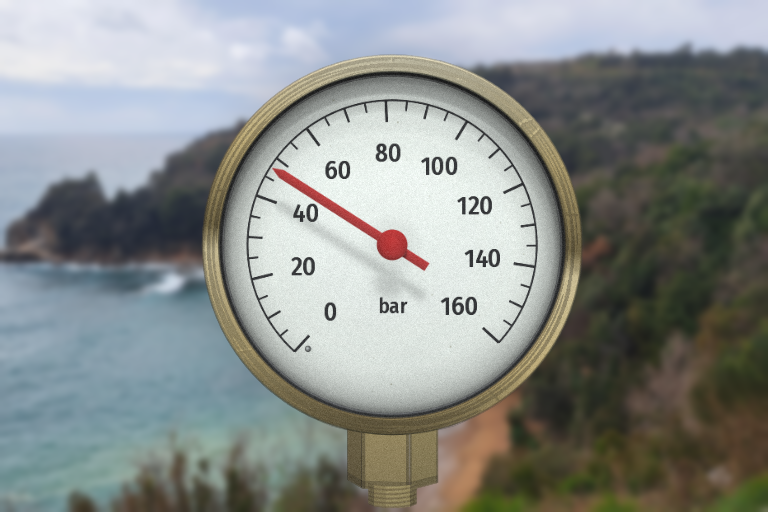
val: {"value": 47.5, "unit": "bar"}
